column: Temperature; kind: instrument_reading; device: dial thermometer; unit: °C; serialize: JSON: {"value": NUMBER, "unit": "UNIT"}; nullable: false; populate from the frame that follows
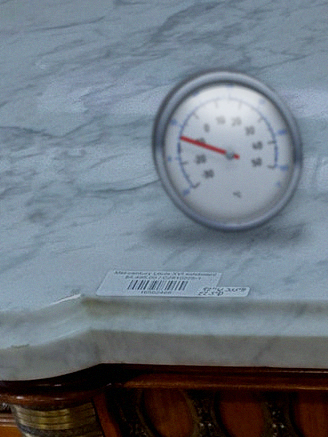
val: {"value": -10, "unit": "°C"}
